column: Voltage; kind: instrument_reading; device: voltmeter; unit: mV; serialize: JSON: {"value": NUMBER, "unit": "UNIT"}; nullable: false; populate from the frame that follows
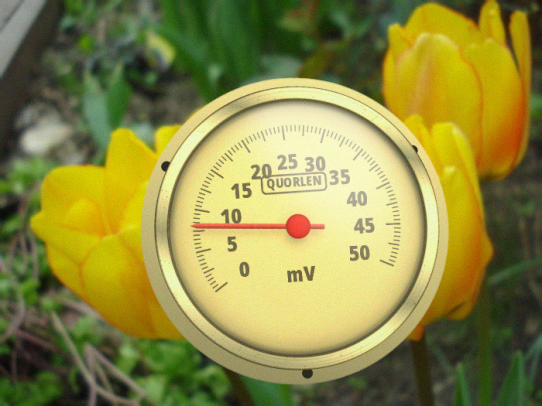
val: {"value": 8, "unit": "mV"}
